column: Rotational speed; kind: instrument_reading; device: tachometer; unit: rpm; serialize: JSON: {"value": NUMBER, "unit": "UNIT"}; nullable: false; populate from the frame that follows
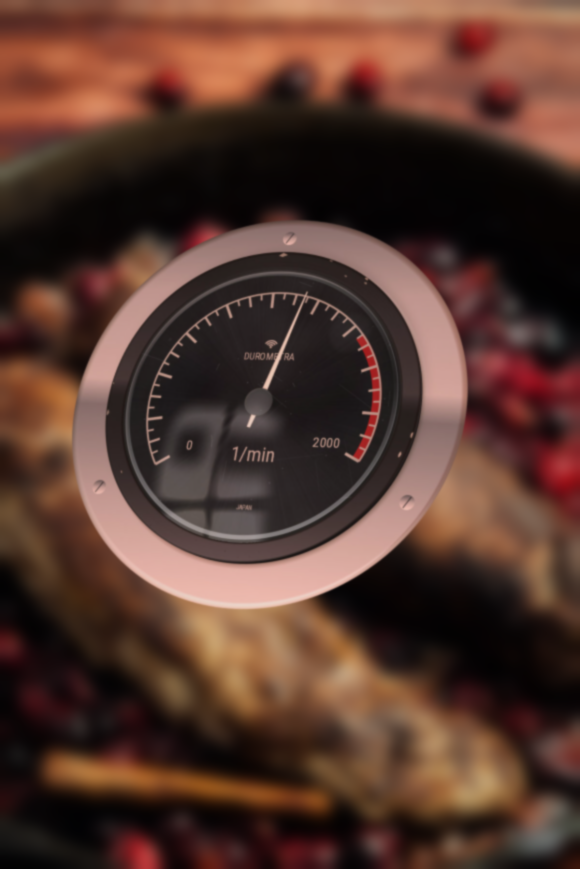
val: {"value": 1150, "unit": "rpm"}
